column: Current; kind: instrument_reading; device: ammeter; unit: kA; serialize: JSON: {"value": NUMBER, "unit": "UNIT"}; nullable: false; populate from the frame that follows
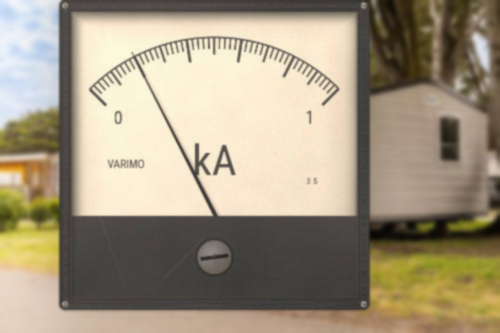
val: {"value": 0.2, "unit": "kA"}
